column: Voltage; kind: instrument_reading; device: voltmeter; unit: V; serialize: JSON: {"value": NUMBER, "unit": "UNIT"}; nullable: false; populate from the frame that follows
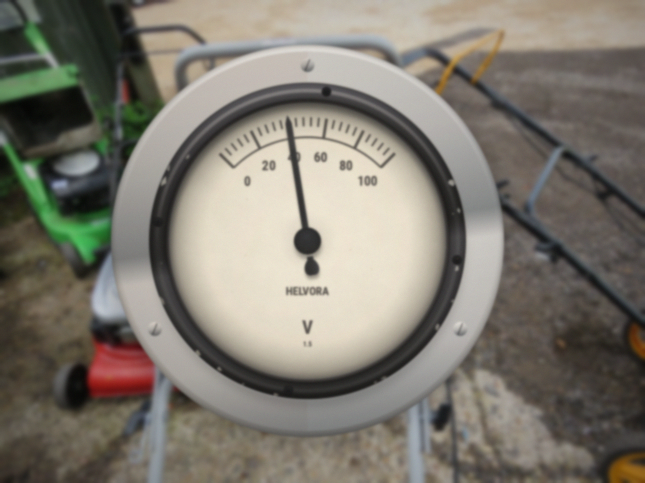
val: {"value": 40, "unit": "V"}
